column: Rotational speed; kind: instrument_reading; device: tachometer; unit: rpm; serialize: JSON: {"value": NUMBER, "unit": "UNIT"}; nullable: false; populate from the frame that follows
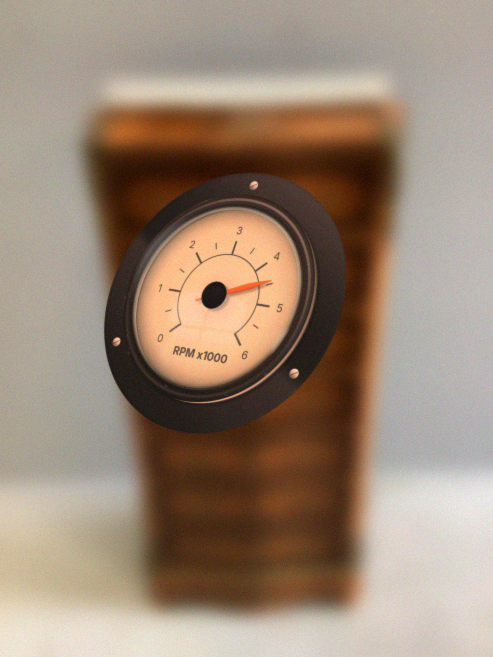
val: {"value": 4500, "unit": "rpm"}
